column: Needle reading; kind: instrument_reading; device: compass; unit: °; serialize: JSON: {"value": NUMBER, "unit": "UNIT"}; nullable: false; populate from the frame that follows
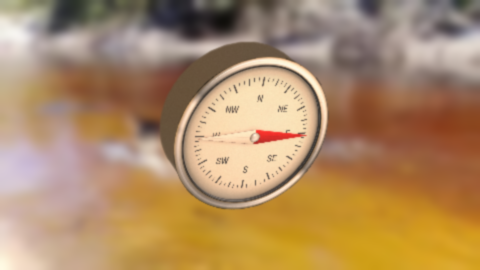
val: {"value": 90, "unit": "°"}
